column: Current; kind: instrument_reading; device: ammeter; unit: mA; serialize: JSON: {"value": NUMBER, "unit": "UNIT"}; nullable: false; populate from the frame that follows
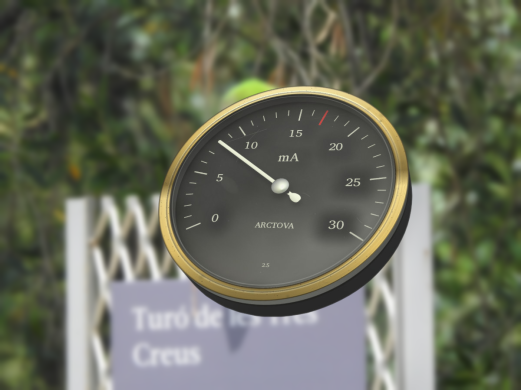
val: {"value": 8, "unit": "mA"}
